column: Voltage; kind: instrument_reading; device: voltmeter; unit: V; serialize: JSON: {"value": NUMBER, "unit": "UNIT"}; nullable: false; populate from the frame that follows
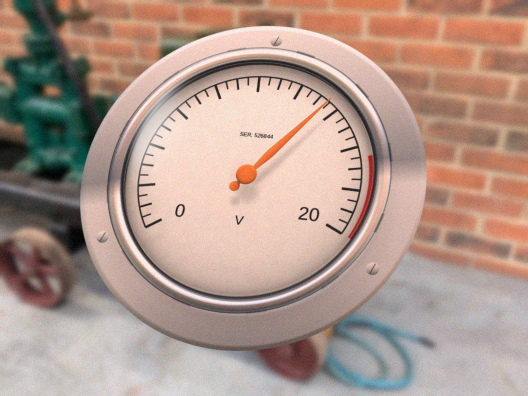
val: {"value": 13.5, "unit": "V"}
